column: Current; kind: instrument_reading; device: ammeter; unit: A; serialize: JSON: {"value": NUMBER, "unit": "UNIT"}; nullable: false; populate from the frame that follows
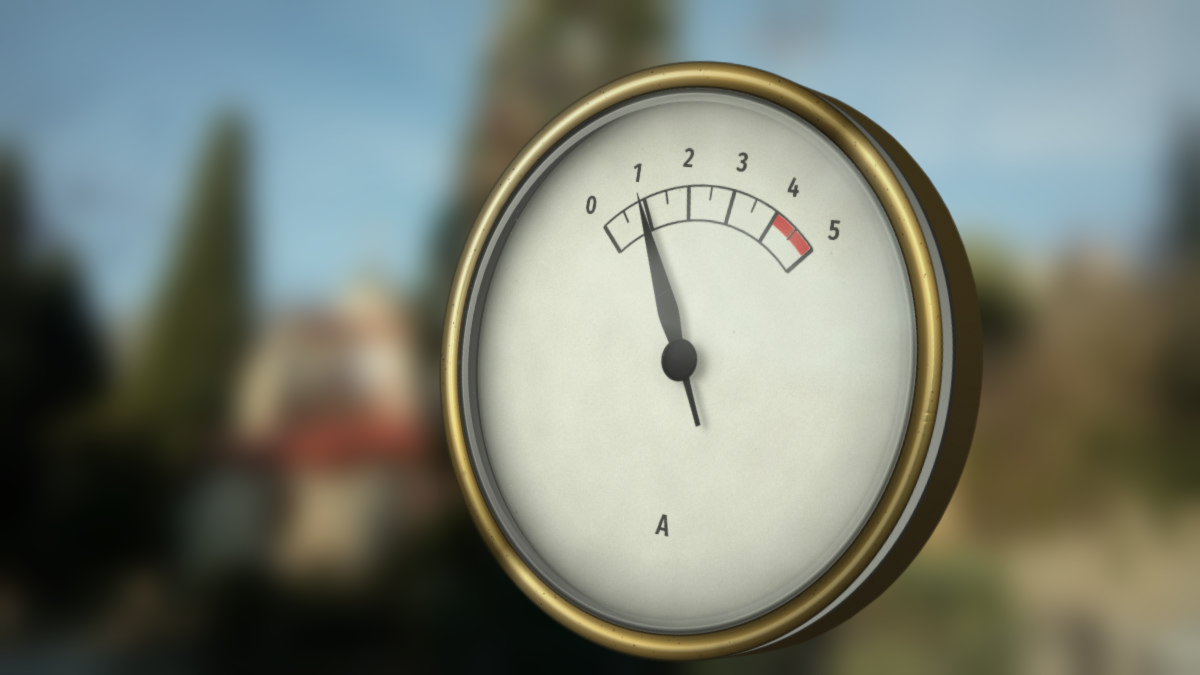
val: {"value": 1, "unit": "A"}
